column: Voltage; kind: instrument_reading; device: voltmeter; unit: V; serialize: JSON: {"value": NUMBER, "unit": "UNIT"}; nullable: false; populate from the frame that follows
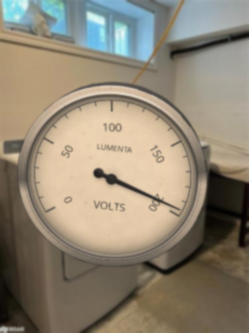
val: {"value": 195, "unit": "V"}
